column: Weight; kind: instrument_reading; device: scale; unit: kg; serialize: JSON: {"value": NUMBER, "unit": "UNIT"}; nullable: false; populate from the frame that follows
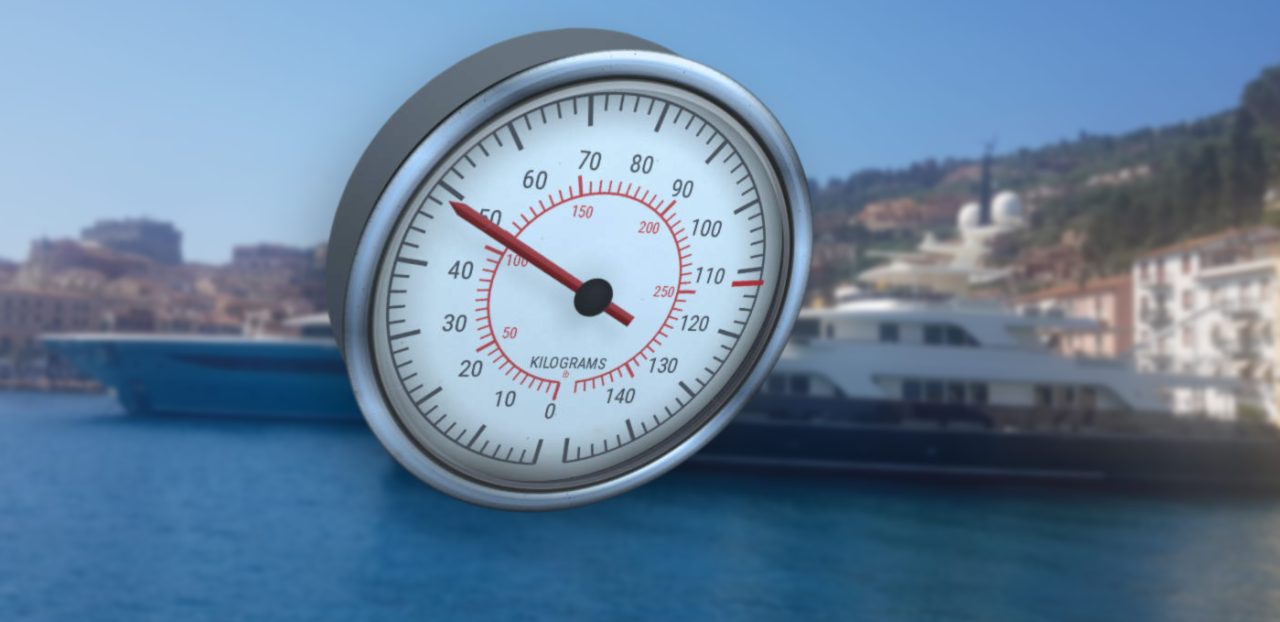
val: {"value": 49, "unit": "kg"}
